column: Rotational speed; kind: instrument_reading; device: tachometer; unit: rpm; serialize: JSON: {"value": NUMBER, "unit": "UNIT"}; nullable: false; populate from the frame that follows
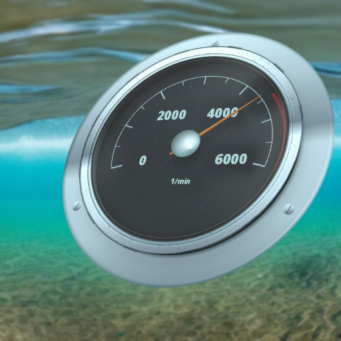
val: {"value": 4500, "unit": "rpm"}
